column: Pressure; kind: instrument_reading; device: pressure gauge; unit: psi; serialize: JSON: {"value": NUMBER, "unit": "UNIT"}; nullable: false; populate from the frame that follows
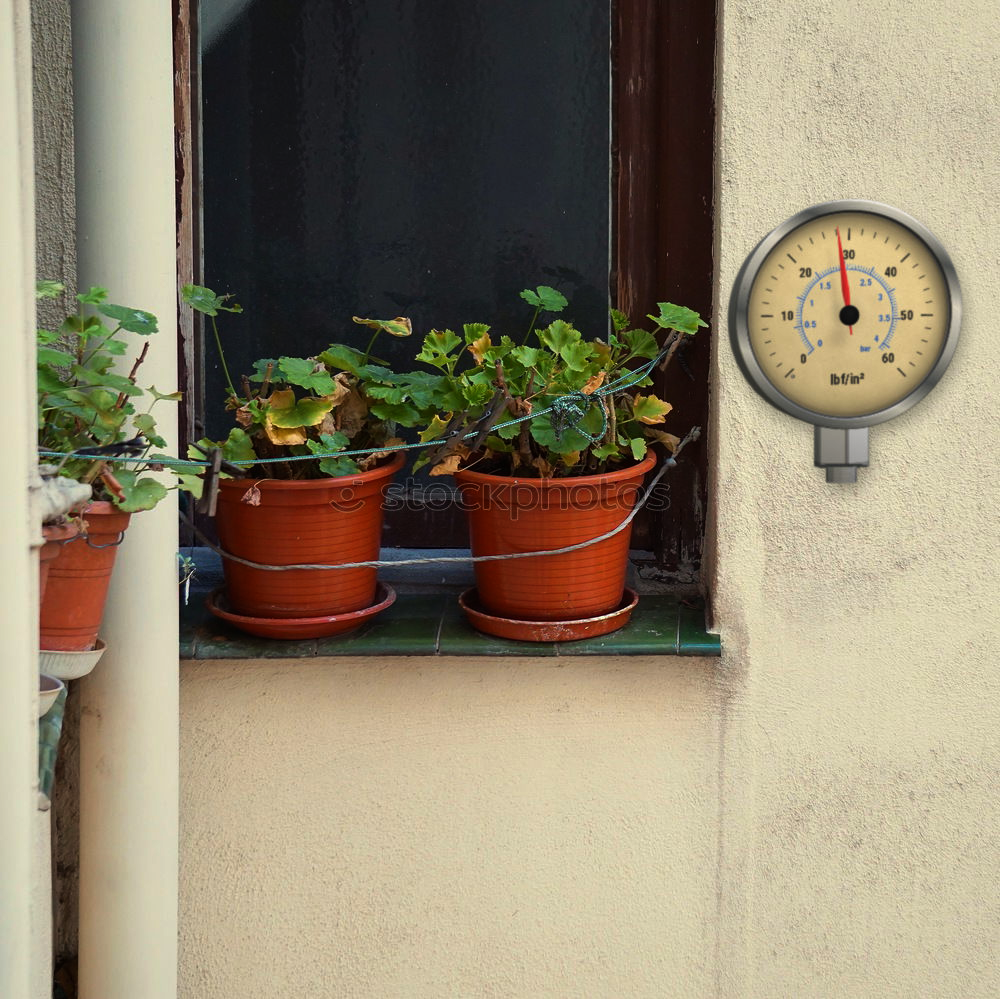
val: {"value": 28, "unit": "psi"}
